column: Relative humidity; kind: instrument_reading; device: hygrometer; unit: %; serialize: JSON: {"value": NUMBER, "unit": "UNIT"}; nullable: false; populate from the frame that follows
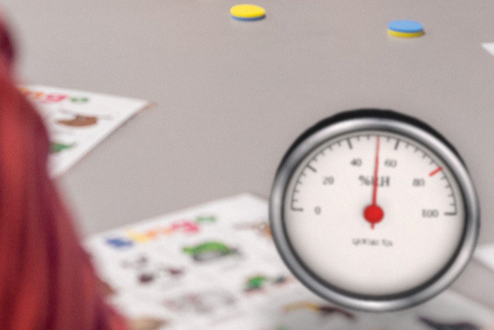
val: {"value": 52, "unit": "%"}
